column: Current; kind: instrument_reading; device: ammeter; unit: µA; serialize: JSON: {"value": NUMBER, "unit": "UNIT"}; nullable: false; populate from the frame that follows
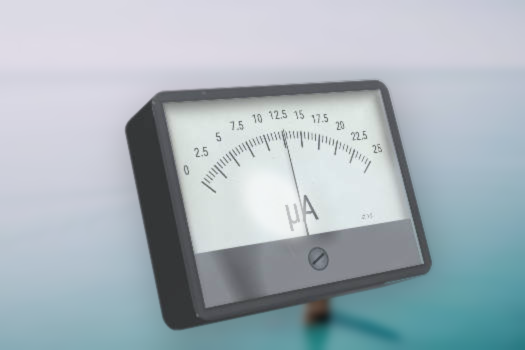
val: {"value": 12.5, "unit": "µA"}
